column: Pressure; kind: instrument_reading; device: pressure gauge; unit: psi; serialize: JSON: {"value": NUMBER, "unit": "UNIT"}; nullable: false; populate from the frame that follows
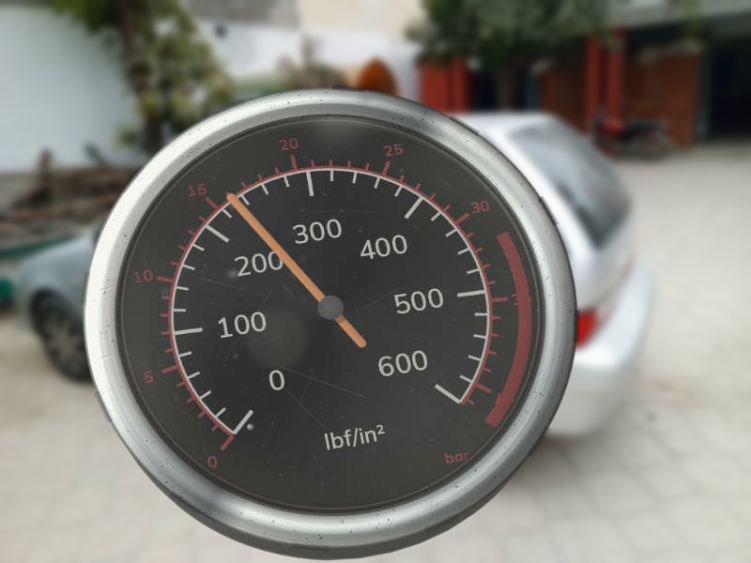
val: {"value": 230, "unit": "psi"}
